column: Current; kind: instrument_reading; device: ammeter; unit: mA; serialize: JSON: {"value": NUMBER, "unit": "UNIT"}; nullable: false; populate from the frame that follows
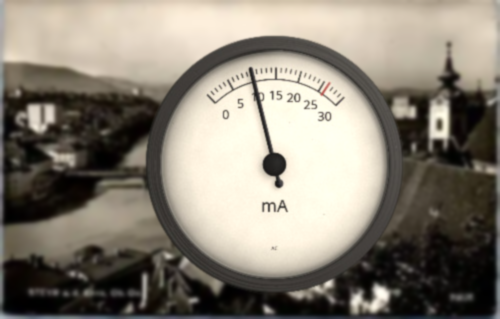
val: {"value": 10, "unit": "mA"}
